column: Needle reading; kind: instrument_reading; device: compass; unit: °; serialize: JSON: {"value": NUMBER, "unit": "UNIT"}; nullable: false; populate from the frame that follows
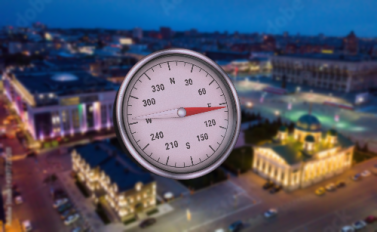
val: {"value": 95, "unit": "°"}
